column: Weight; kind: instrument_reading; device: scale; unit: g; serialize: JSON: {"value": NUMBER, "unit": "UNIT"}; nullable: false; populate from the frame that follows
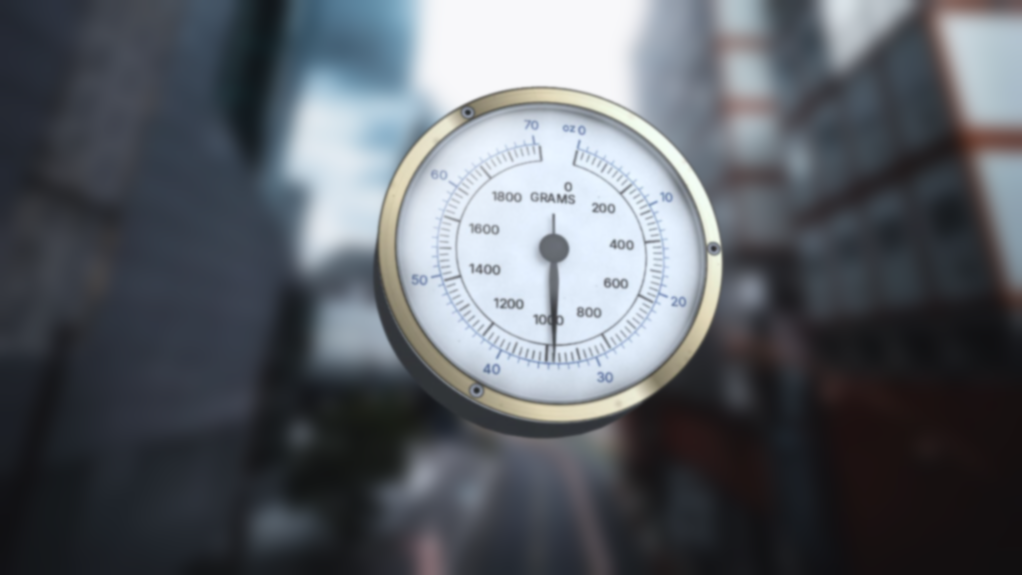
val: {"value": 980, "unit": "g"}
